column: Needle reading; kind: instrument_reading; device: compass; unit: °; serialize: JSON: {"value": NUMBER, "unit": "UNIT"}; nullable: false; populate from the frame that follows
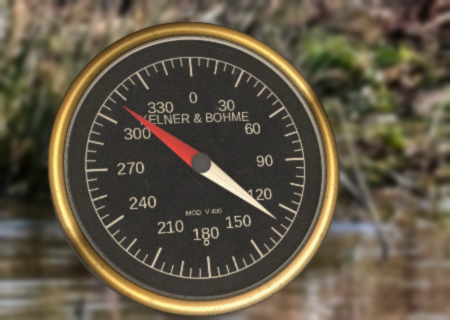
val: {"value": 310, "unit": "°"}
